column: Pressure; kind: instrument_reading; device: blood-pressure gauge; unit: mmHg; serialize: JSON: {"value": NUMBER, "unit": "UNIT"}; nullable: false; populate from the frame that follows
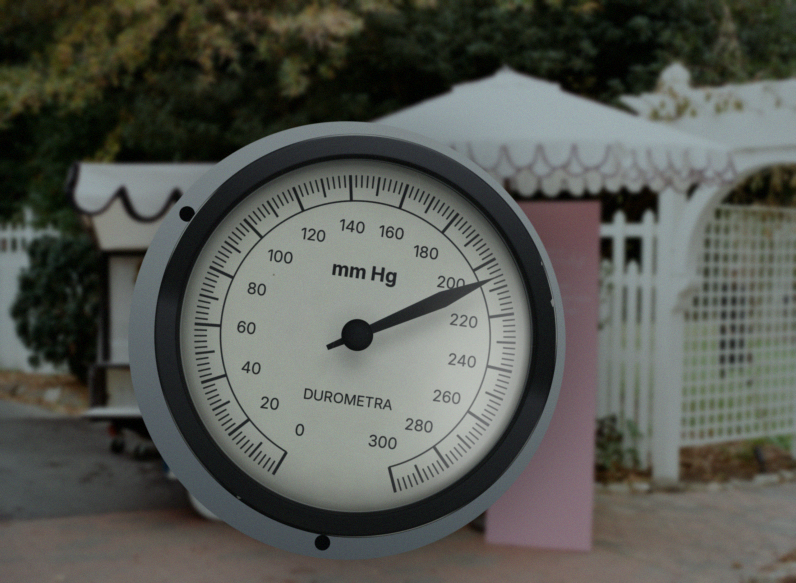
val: {"value": 206, "unit": "mmHg"}
